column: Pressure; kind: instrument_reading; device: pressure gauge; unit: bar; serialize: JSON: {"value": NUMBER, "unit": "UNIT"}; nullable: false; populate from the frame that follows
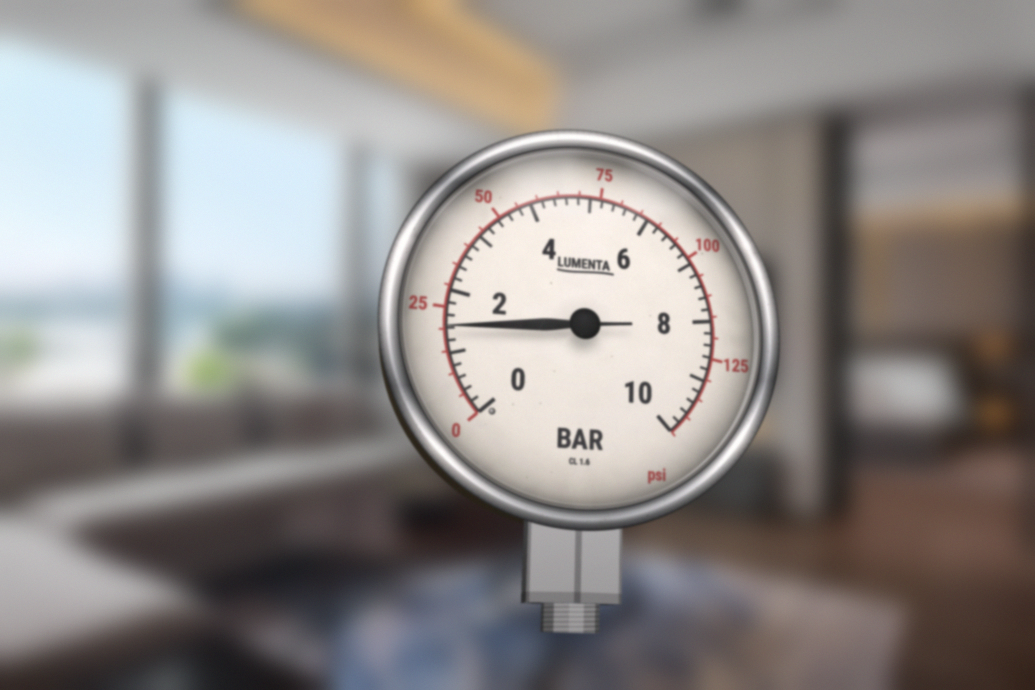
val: {"value": 1.4, "unit": "bar"}
